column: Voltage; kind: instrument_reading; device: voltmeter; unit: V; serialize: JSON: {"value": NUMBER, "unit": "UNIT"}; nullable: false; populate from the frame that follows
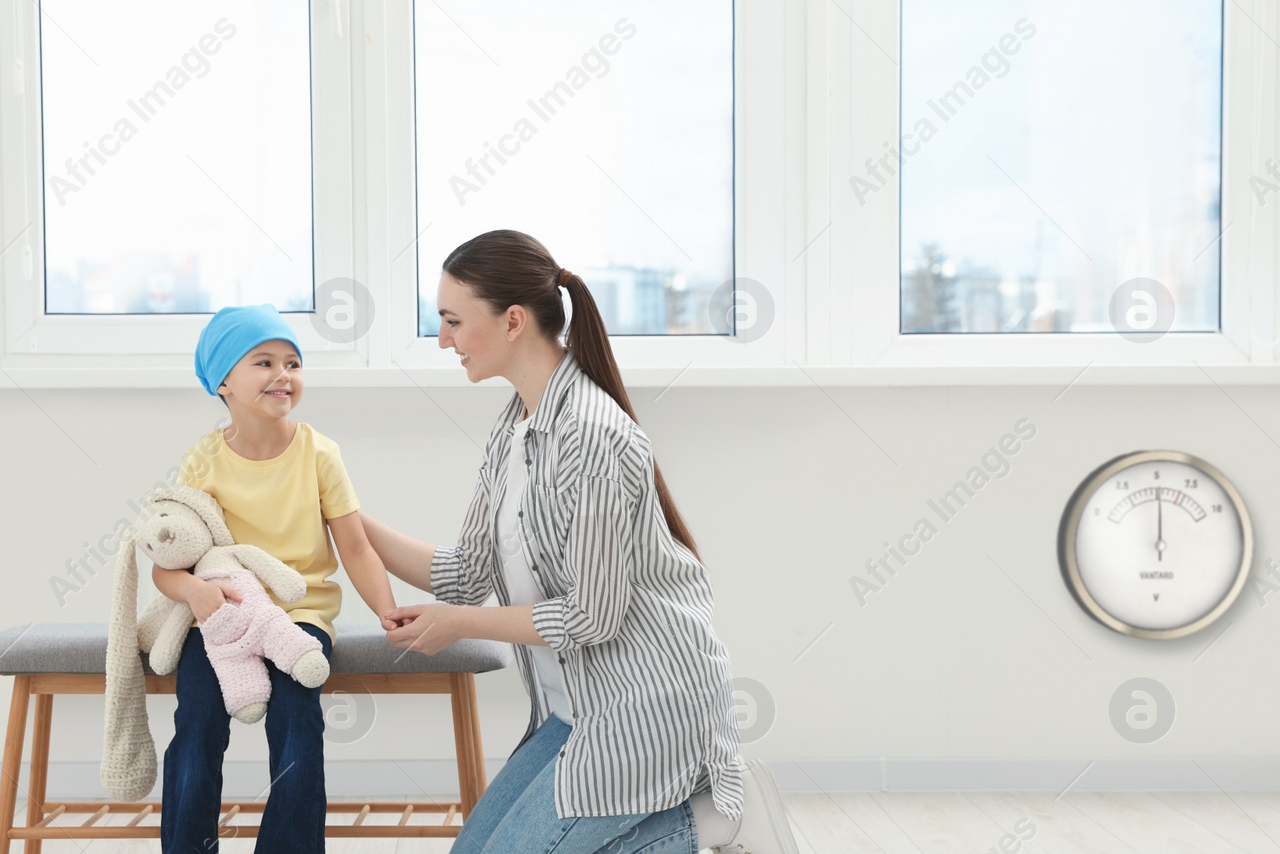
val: {"value": 5, "unit": "V"}
